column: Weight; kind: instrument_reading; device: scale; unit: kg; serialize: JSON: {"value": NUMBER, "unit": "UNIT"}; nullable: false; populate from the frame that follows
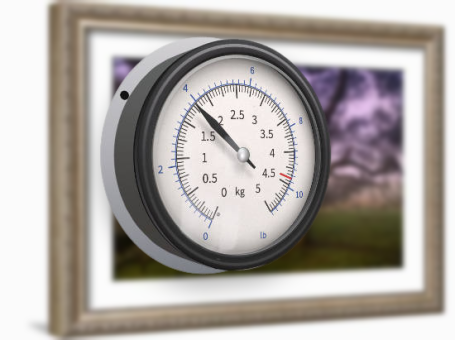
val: {"value": 1.75, "unit": "kg"}
